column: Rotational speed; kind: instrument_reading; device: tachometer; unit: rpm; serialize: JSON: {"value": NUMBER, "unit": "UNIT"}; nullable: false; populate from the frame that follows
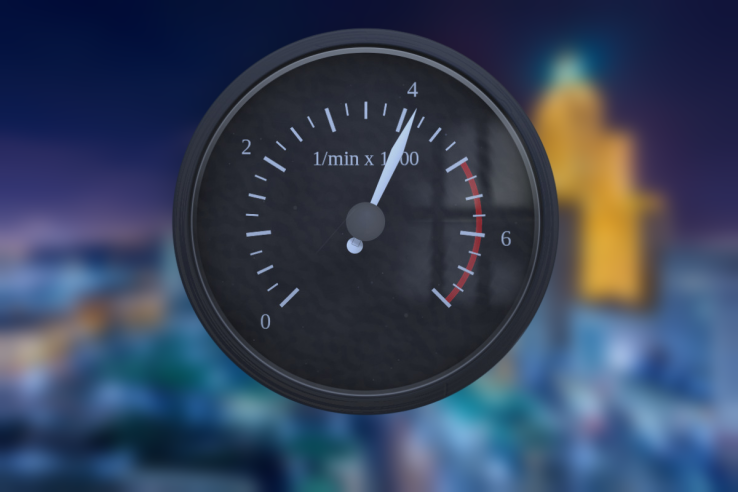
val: {"value": 4125, "unit": "rpm"}
